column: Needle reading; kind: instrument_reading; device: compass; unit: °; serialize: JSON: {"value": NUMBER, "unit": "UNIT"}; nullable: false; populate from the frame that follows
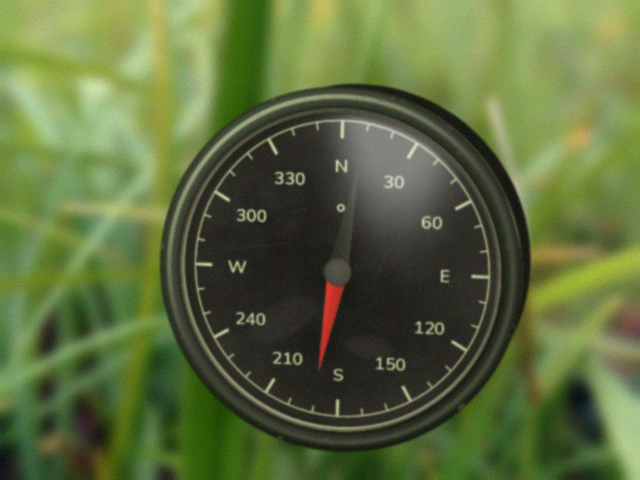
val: {"value": 190, "unit": "°"}
